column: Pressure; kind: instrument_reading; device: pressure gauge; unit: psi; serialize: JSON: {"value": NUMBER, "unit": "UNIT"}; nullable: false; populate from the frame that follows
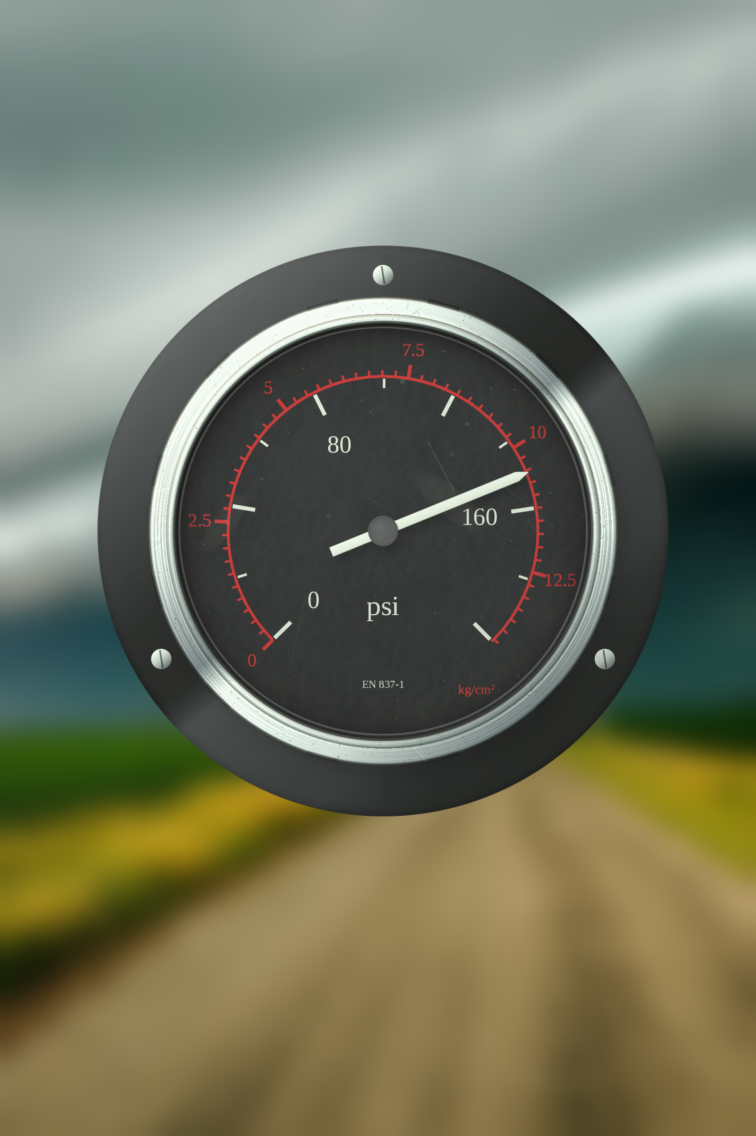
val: {"value": 150, "unit": "psi"}
